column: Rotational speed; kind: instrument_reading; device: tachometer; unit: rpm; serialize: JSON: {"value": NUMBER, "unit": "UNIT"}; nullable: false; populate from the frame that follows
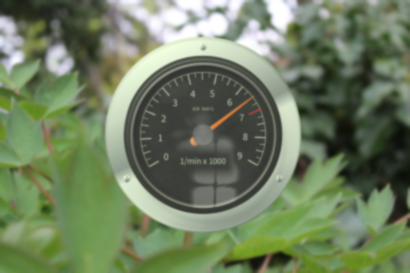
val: {"value": 6500, "unit": "rpm"}
